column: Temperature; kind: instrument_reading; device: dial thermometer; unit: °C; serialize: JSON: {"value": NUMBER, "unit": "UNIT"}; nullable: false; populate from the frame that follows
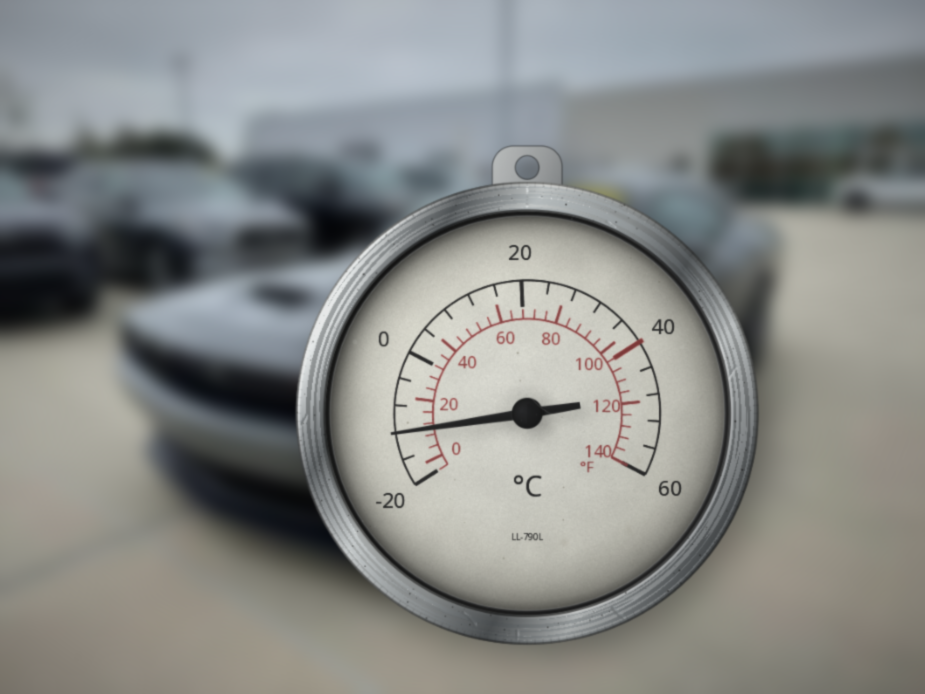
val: {"value": -12, "unit": "°C"}
